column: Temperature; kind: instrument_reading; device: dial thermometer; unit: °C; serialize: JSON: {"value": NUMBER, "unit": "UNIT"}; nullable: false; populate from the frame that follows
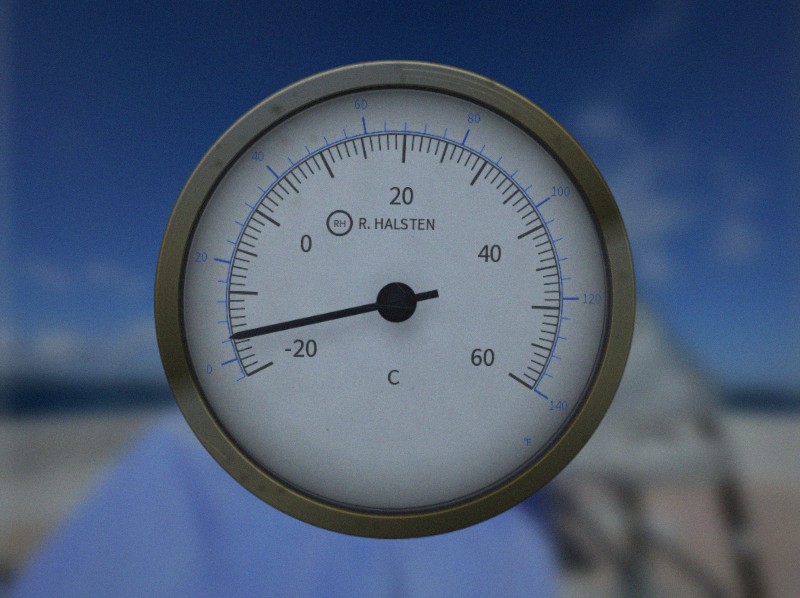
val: {"value": -15, "unit": "°C"}
